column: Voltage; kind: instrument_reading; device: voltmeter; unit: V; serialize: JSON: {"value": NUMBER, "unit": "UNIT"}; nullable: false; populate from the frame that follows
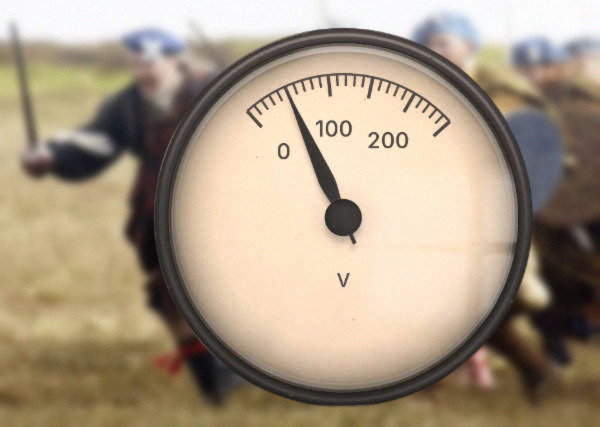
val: {"value": 50, "unit": "V"}
